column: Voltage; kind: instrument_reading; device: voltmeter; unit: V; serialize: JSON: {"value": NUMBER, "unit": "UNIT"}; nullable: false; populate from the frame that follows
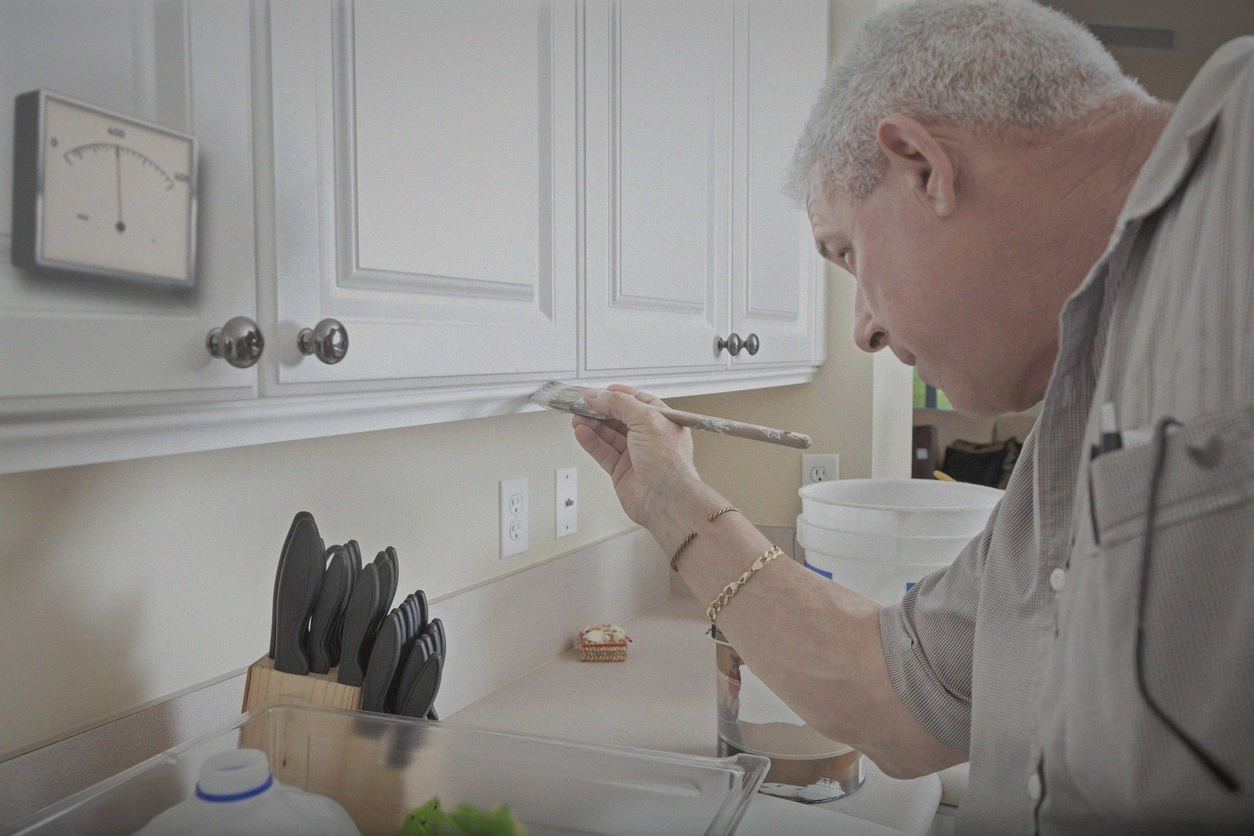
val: {"value": 400, "unit": "V"}
